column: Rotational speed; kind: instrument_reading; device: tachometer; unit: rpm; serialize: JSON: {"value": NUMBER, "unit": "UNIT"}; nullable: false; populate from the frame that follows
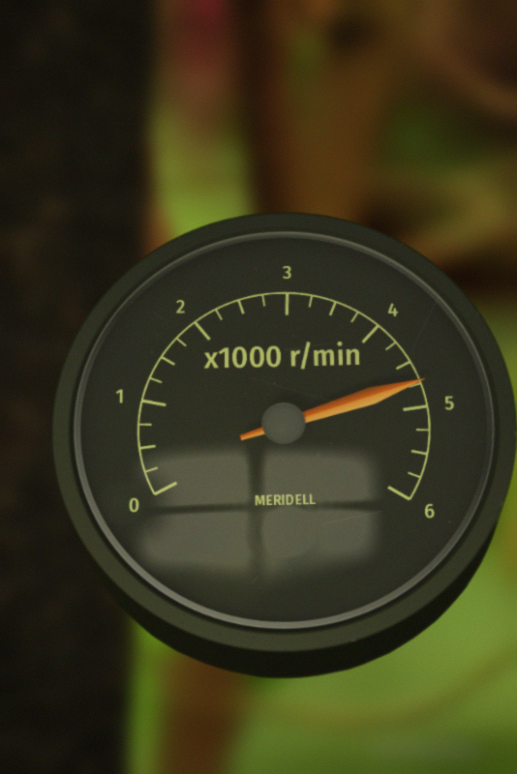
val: {"value": 4750, "unit": "rpm"}
